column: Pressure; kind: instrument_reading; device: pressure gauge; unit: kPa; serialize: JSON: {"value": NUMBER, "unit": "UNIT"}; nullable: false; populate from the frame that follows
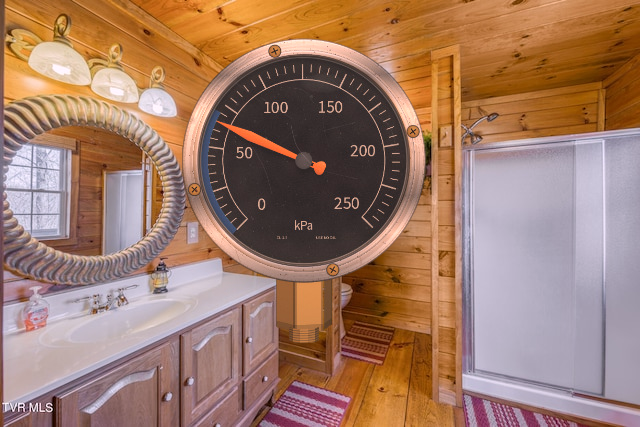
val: {"value": 65, "unit": "kPa"}
